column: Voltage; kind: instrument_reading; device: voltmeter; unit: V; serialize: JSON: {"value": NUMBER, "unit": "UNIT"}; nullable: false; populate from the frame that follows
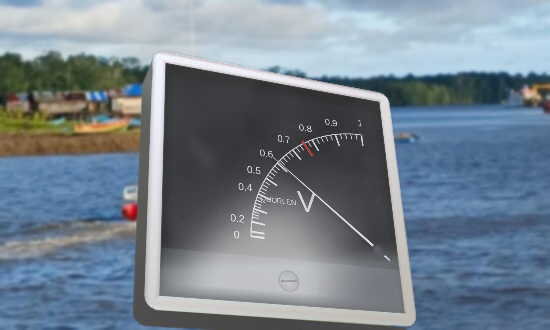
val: {"value": 0.6, "unit": "V"}
